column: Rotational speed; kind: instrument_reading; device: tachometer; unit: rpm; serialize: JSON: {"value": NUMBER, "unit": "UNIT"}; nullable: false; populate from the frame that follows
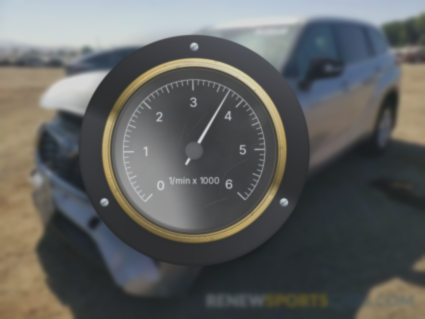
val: {"value": 3700, "unit": "rpm"}
